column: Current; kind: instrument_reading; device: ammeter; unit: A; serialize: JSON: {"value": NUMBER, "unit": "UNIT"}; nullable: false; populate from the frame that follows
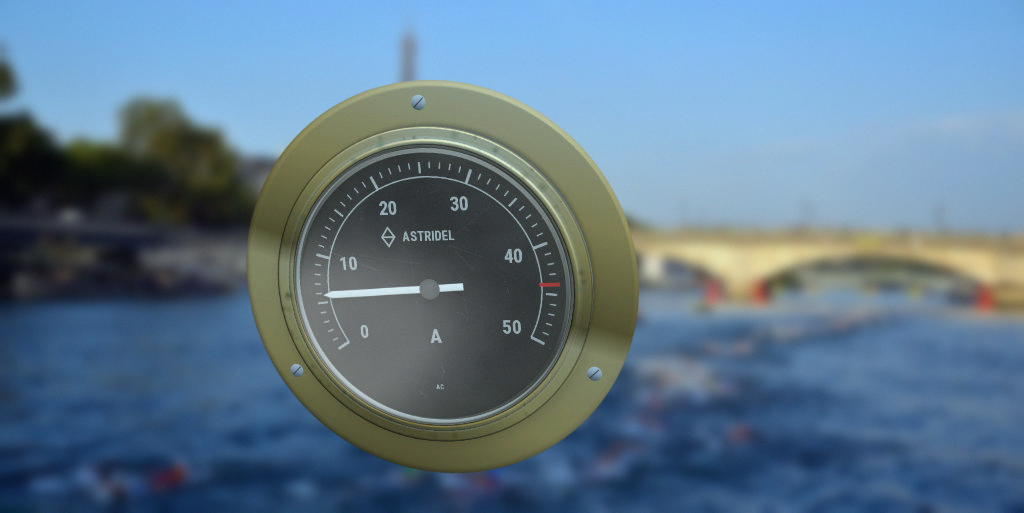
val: {"value": 6, "unit": "A"}
